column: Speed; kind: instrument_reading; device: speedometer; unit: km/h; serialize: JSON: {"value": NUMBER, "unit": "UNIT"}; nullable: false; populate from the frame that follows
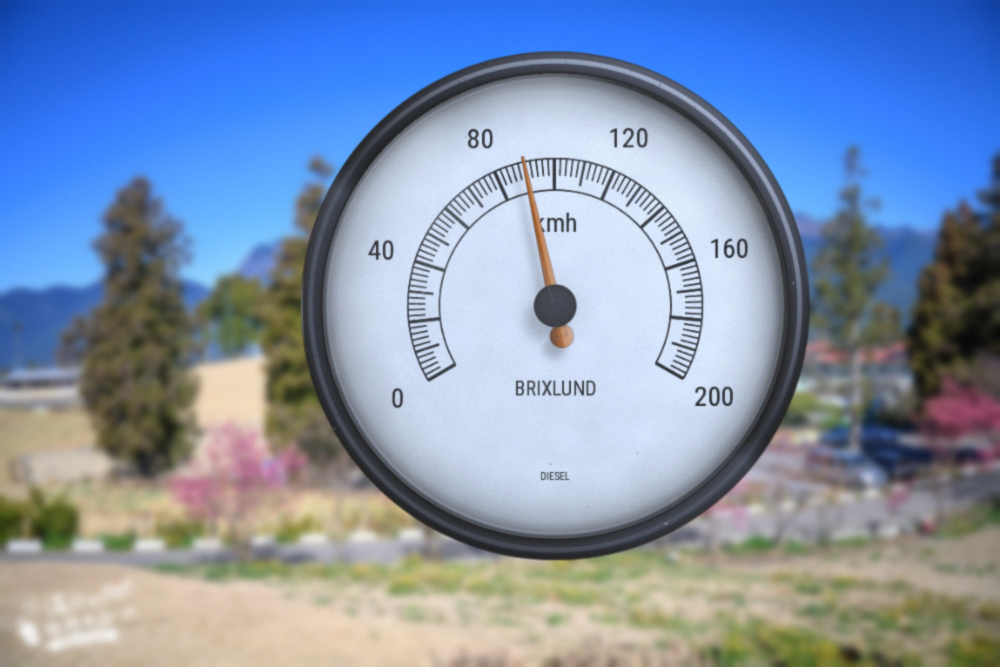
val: {"value": 90, "unit": "km/h"}
